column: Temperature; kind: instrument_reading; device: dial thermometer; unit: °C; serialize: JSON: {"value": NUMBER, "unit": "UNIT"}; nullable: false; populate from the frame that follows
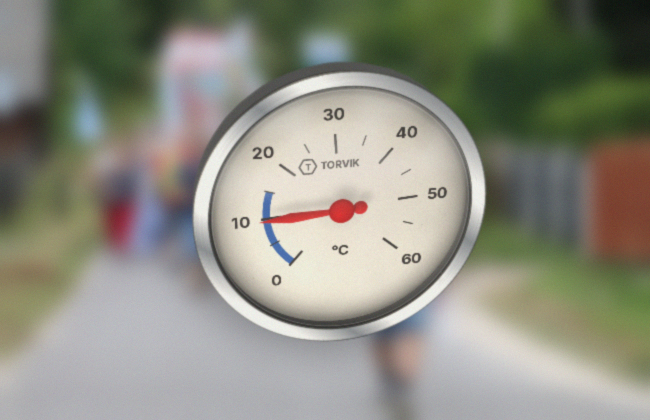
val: {"value": 10, "unit": "°C"}
